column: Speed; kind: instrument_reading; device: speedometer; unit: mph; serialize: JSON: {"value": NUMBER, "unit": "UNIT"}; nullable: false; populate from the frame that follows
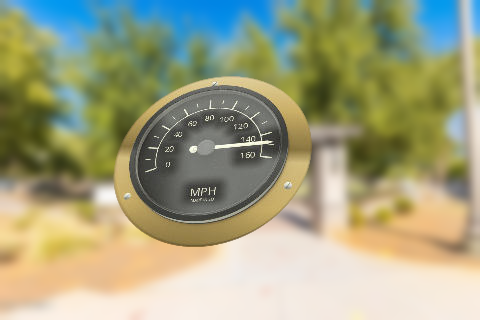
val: {"value": 150, "unit": "mph"}
